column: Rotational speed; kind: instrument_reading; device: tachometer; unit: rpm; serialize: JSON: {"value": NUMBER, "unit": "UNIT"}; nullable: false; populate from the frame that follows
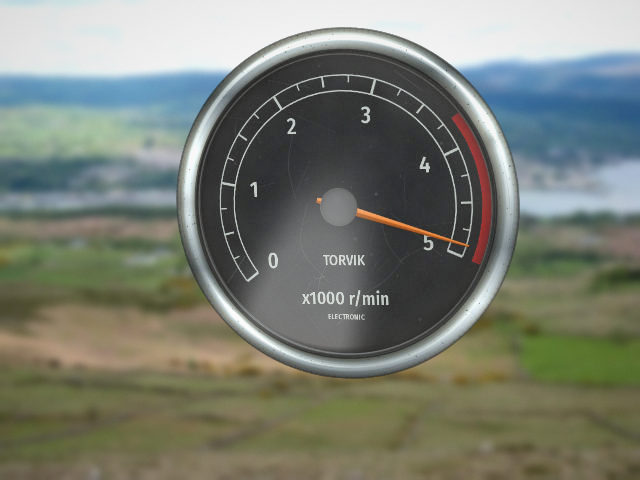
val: {"value": 4875, "unit": "rpm"}
